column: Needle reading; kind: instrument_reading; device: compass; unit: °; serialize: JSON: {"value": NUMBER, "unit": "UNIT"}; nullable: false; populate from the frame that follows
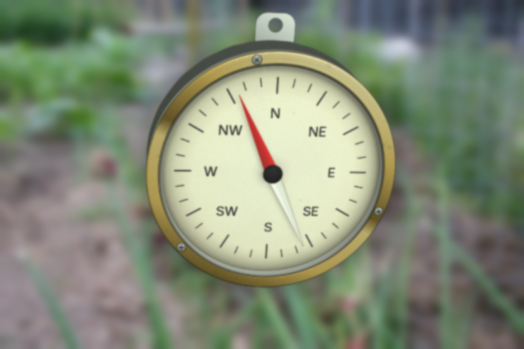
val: {"value": 335, "unit": "°"}
